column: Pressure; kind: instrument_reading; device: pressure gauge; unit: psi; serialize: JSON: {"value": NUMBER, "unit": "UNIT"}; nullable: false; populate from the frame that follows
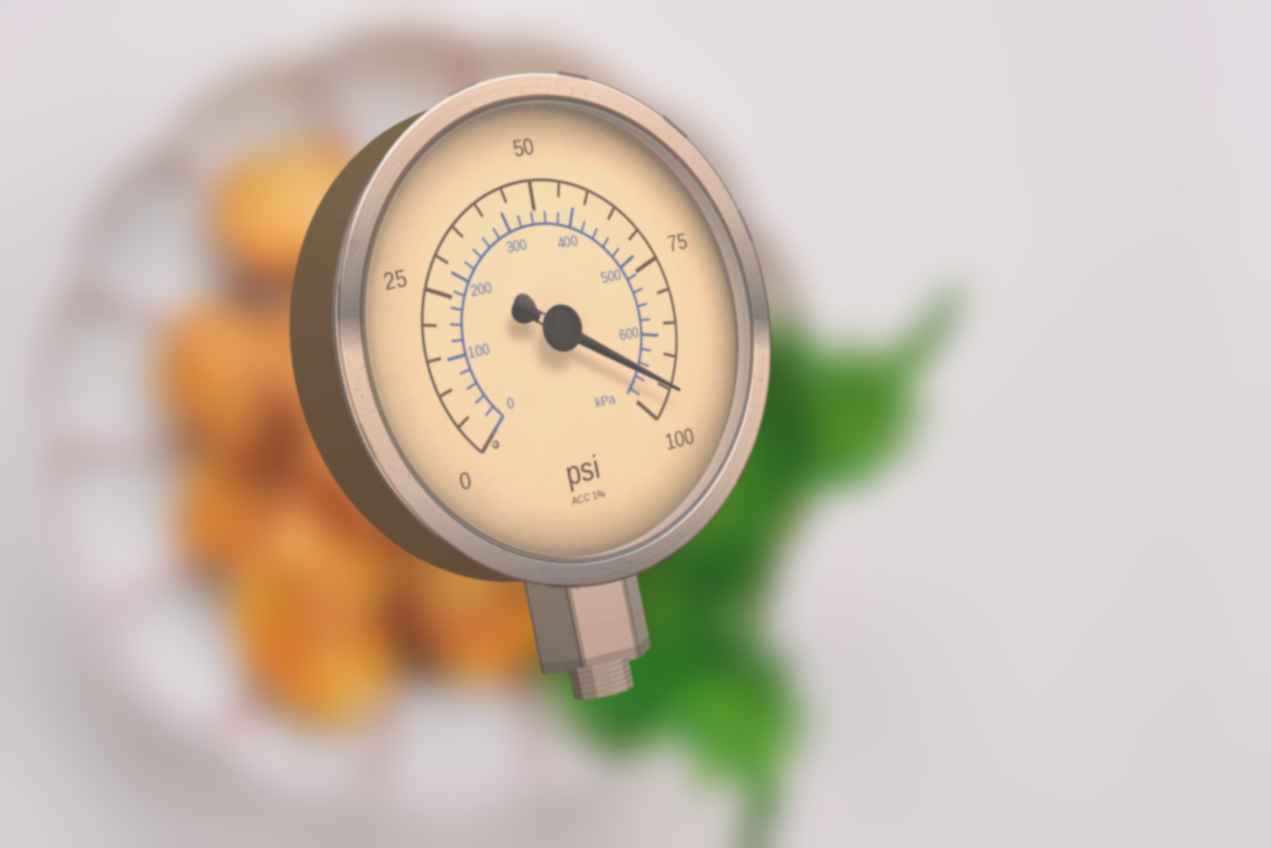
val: {"value": 95, "unit": "psi"}
